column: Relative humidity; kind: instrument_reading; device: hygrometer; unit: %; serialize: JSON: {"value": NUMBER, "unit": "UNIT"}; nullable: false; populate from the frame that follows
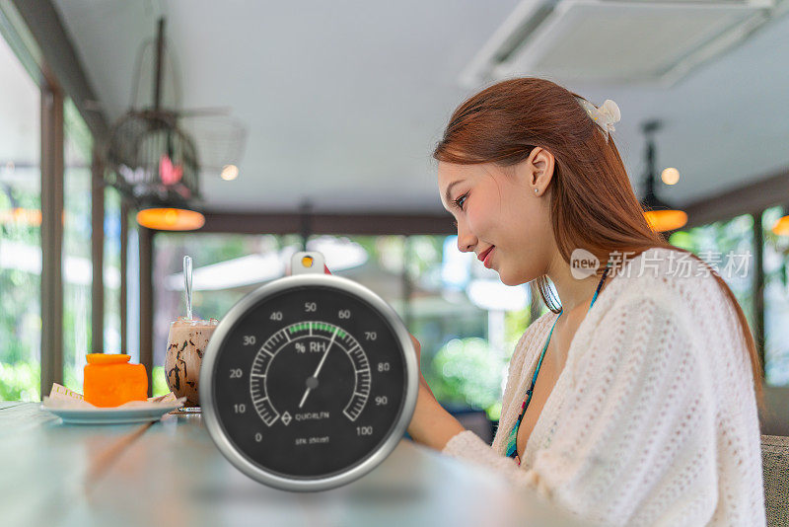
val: {"value": 60, "unit": "%"}
